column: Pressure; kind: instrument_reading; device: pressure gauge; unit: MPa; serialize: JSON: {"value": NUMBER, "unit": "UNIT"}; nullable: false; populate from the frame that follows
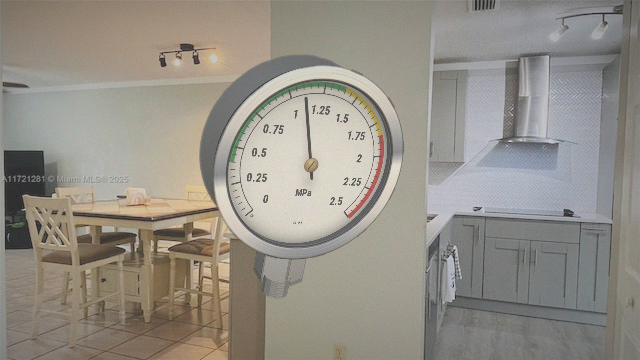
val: {"value": 1.1, "unit": "MPa"}
